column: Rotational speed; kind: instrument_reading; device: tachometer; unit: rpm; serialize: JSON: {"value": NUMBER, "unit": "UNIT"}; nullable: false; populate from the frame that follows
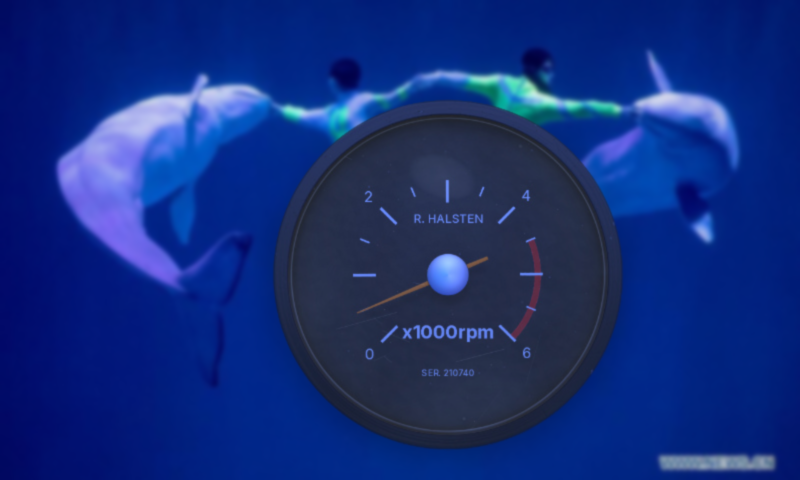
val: {"value": 500, "unit": "rpm"}
